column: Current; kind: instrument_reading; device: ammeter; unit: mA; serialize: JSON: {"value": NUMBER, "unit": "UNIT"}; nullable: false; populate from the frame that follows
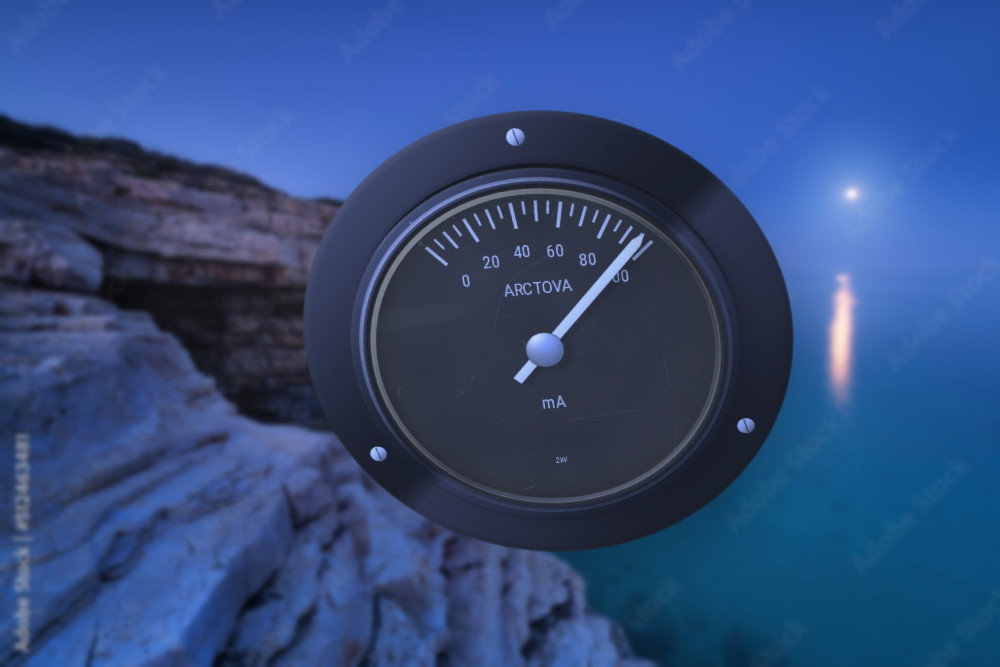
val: {"value": 95, "unit": "mA"}
